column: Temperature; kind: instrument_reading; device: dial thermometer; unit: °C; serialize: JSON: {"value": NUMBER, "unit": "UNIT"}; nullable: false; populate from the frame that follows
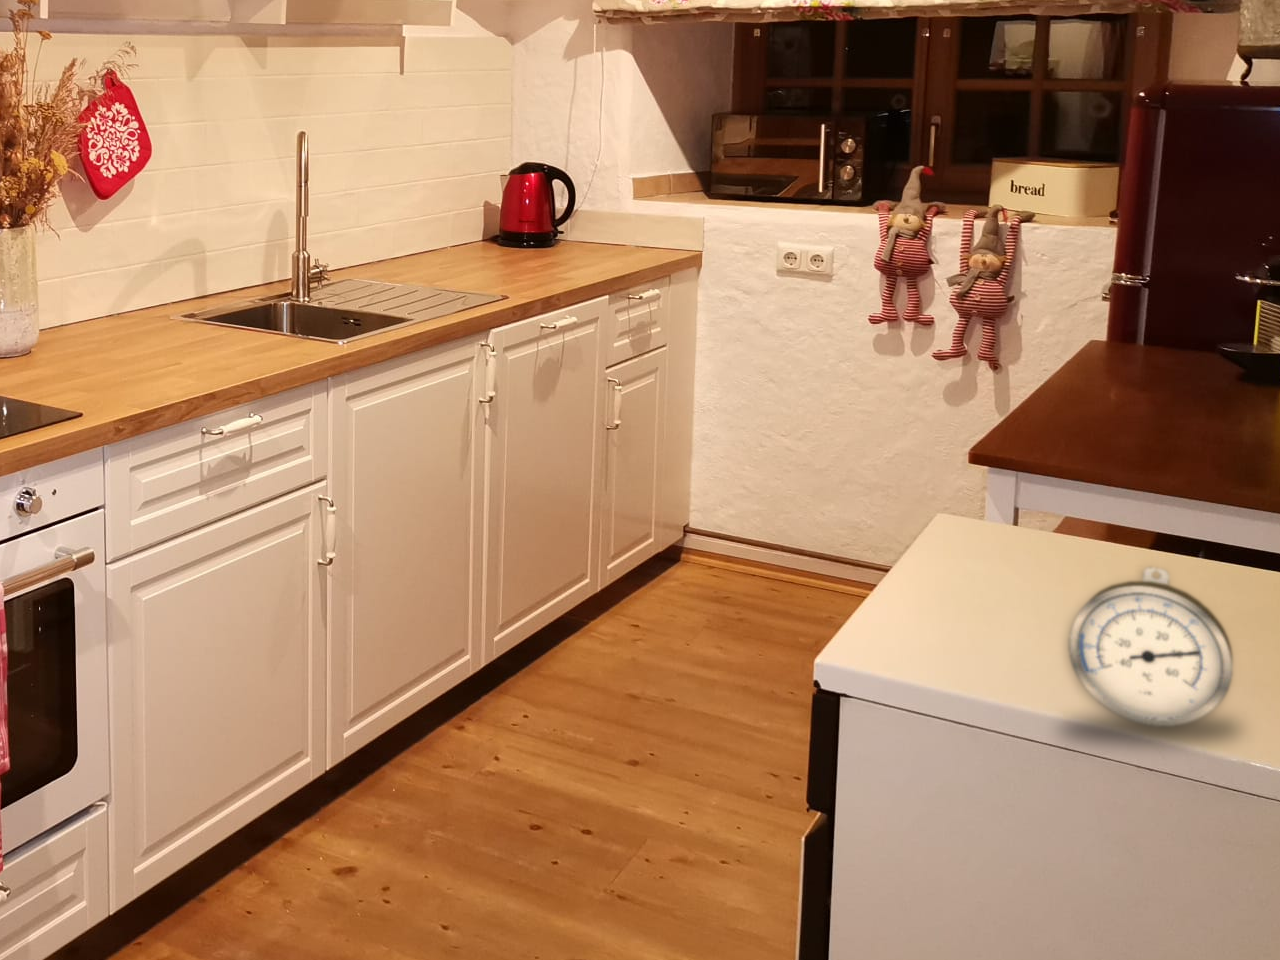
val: {"value": 40, "unit": "°C"}
